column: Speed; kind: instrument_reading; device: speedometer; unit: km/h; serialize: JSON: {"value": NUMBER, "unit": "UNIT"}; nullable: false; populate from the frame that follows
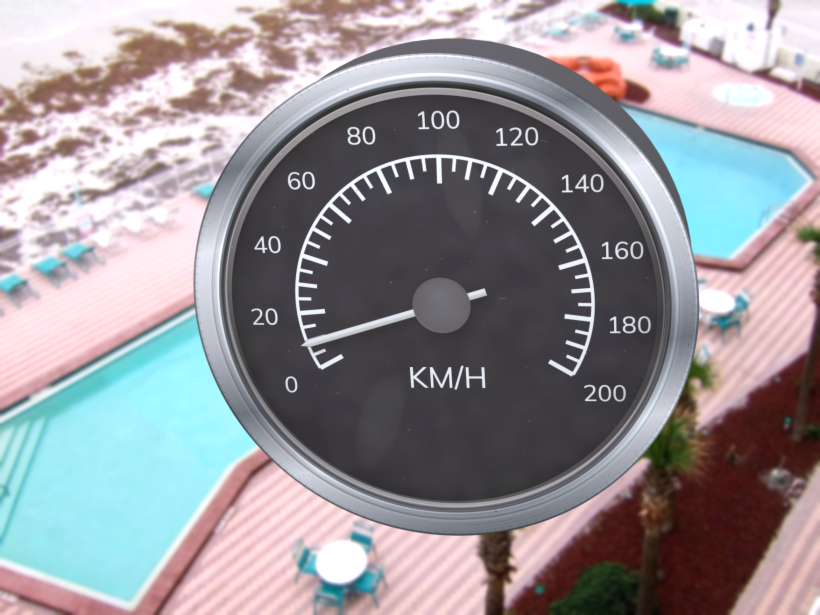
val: {"value": 10, "unit": "km/h"}
